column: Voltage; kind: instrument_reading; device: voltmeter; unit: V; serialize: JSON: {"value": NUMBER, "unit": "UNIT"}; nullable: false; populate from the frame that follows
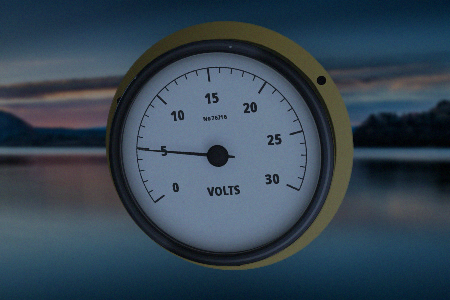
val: {"value": 5, "unit": "V"}
